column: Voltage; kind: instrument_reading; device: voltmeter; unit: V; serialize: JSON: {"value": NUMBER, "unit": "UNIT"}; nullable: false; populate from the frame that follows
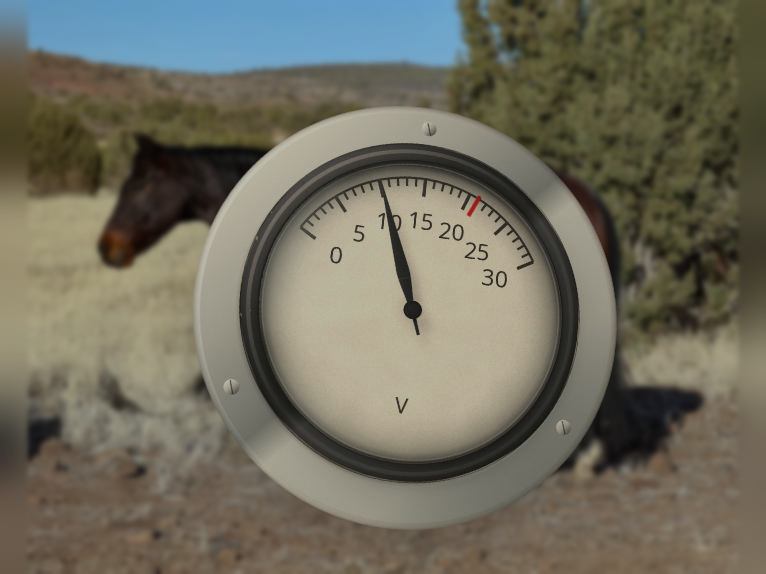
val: {"value": 10, "unit": "V"}
